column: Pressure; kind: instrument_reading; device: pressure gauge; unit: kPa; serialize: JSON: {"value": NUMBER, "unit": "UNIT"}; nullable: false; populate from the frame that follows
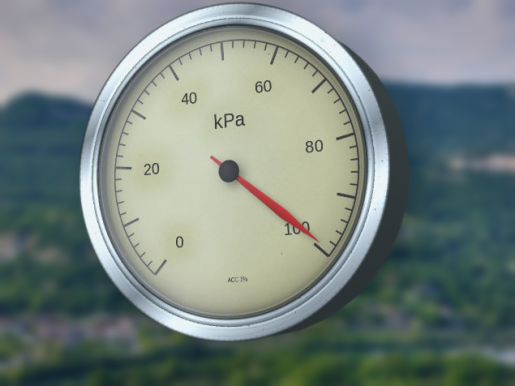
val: {"value": 99, "unit": "kPa"}
